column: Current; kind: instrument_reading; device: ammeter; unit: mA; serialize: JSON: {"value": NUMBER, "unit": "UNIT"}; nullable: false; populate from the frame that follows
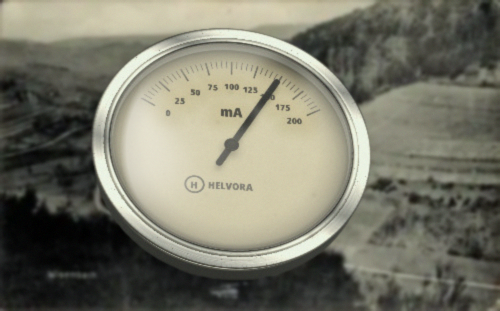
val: {"value": 150, "unit": "mA"}
